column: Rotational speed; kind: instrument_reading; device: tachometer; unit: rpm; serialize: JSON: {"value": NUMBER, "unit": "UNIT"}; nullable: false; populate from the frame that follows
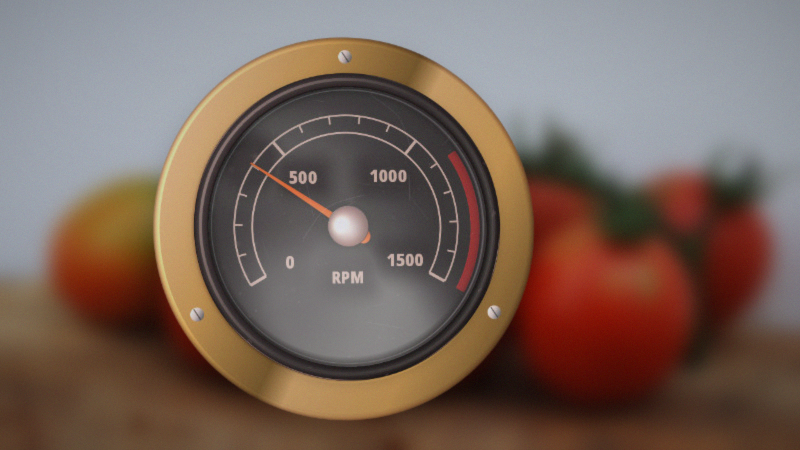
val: {"value": 400, "unit": "rpm"}
